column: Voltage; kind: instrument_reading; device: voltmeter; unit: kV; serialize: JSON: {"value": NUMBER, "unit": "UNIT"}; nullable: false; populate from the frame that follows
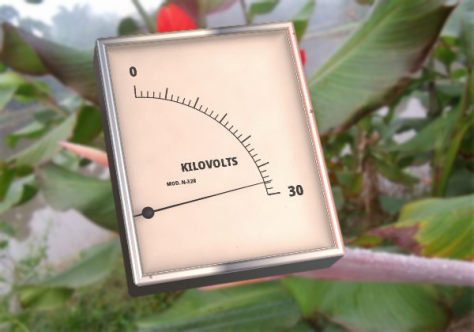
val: {"value": 28, "unit": "kV"}
